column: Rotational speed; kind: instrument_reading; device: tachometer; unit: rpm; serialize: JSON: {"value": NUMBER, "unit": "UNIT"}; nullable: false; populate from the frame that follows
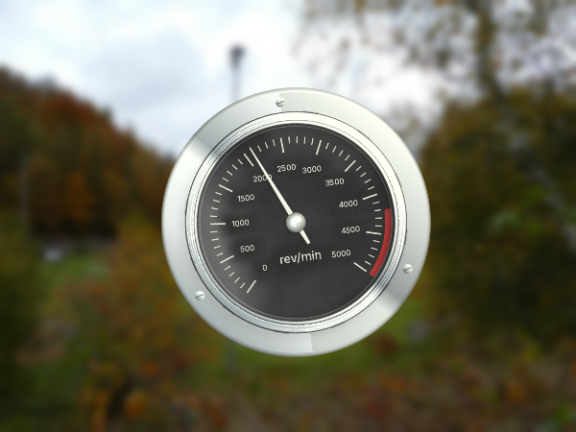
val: {"value": 2100, "unit": "rpm"}
